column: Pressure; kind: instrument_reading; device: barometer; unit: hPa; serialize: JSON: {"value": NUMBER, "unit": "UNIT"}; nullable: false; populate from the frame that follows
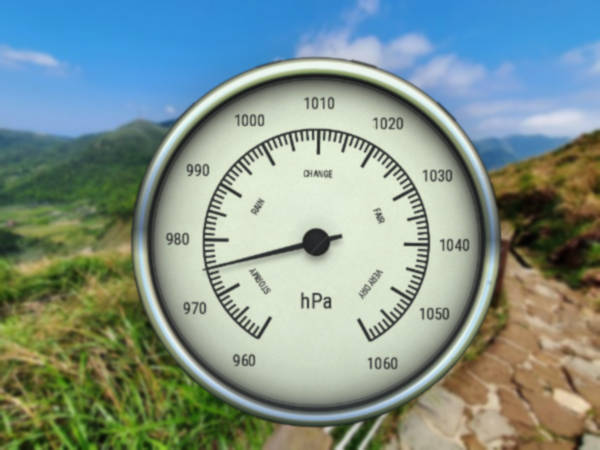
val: {"value": 975, "unit": "hPa"}
